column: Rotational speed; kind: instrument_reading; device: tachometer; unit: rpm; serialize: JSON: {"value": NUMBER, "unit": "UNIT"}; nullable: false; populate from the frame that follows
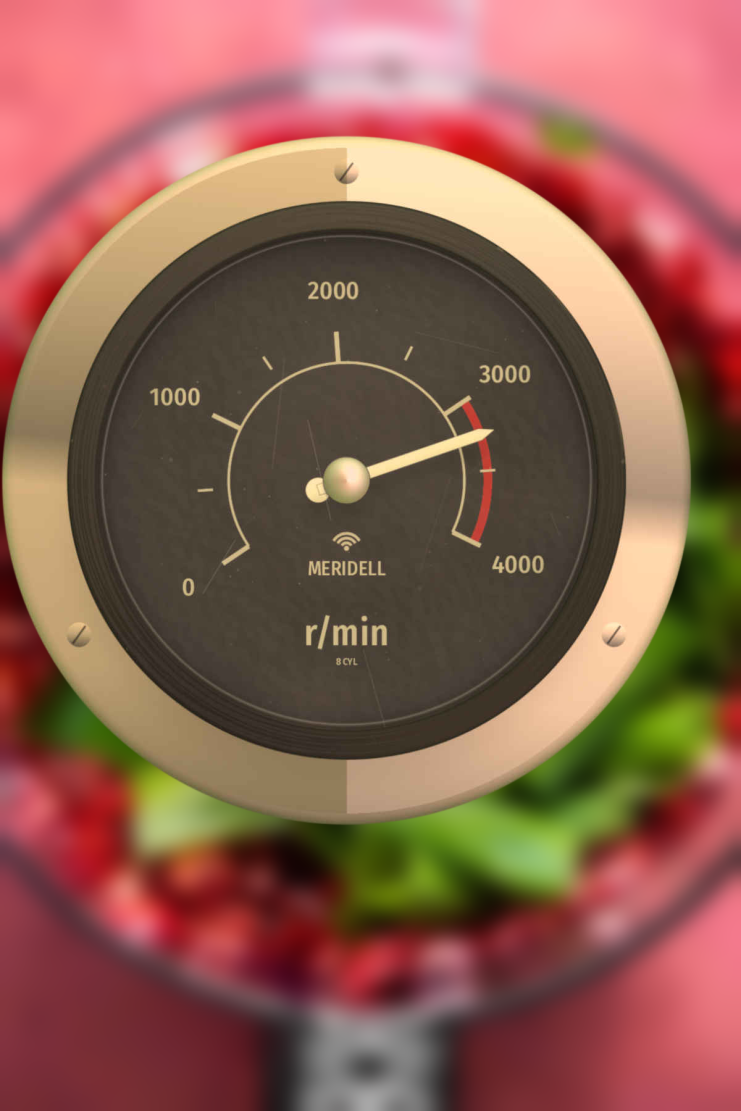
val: {"value": 3250, "unit": "rpm"}
